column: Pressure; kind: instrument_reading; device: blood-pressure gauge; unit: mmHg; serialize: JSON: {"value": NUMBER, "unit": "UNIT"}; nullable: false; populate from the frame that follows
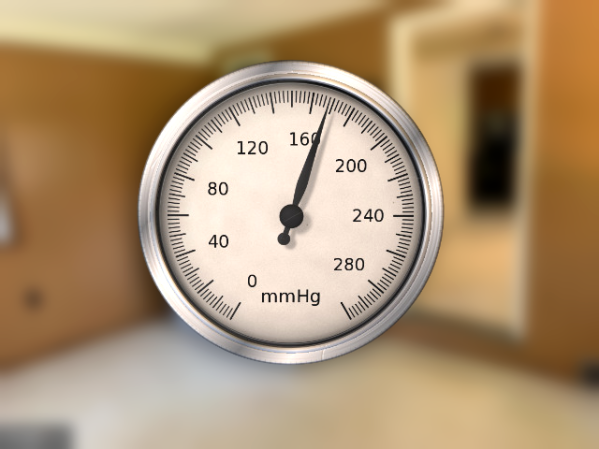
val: {"value": 168, "unit": "mmHg"}
